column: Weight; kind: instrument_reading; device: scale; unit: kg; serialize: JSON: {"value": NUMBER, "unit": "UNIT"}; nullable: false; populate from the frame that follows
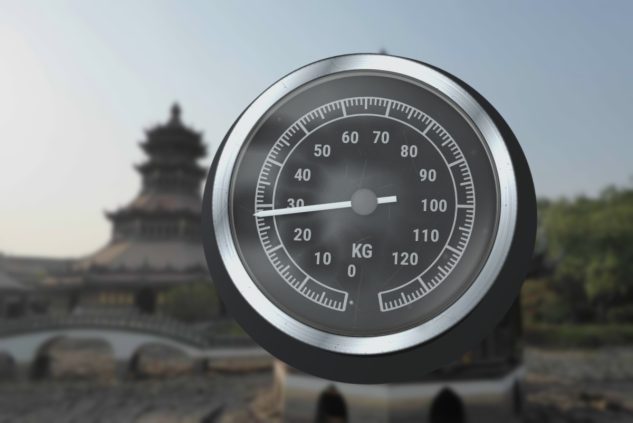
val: {"value": 28, "unit": "kg"}
